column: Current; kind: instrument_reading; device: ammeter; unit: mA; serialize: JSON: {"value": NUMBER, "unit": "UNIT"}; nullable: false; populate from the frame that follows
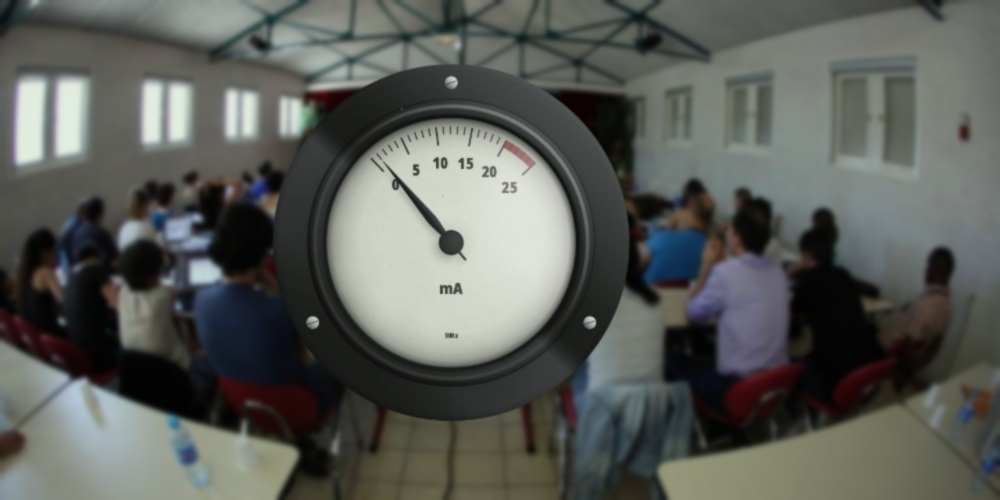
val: {"value": 1, "unit": "mA"}
